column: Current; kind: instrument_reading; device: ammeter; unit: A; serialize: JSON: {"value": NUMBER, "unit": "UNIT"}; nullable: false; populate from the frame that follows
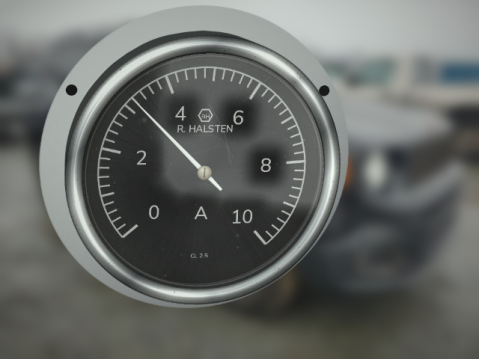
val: {"value": 3.2, "unit": "A"}
